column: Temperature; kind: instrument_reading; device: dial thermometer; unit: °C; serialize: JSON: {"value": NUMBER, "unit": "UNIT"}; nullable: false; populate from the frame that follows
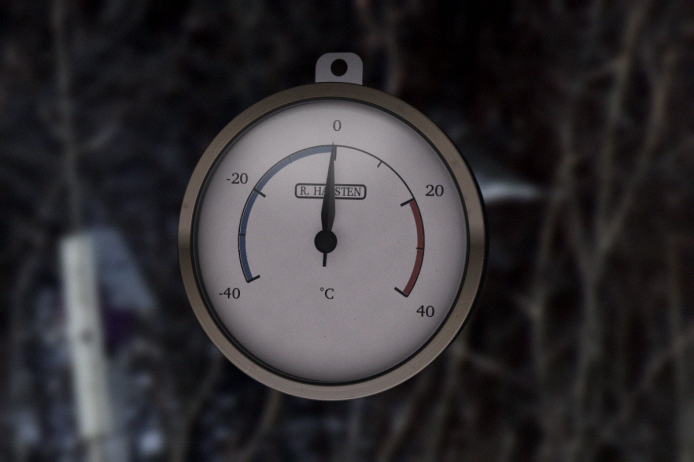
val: {"value": 0, "unit": "°C"}
